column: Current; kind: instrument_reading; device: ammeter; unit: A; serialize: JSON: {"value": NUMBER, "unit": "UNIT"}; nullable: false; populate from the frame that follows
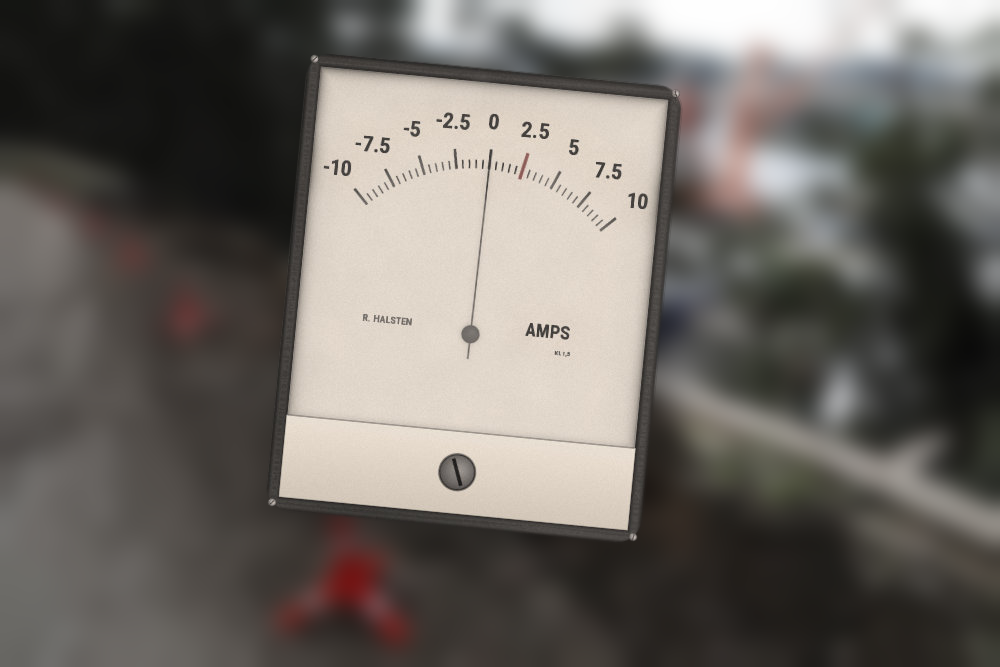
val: {"value": 0, "unit": "A"}
